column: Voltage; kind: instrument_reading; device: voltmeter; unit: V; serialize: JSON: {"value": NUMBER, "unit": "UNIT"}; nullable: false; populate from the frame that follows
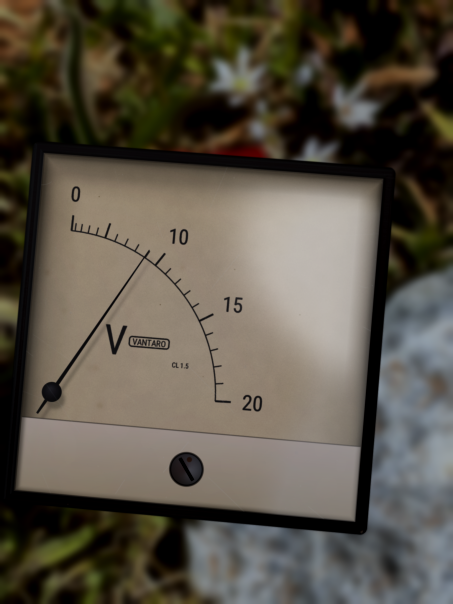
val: {"value": 9, "unit": "V"}
